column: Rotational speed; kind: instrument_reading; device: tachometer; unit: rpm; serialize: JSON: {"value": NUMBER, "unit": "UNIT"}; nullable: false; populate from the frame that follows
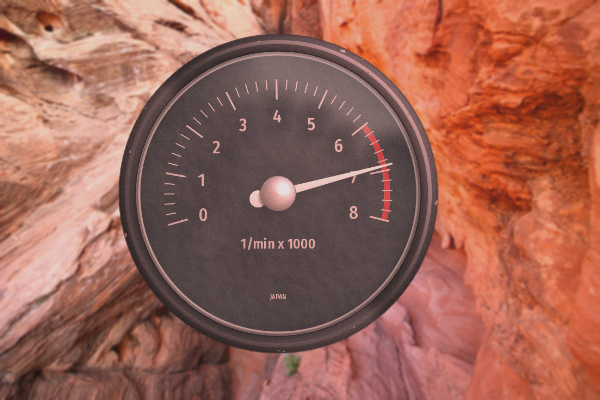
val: {"value": 6900, "unit": "rpm"}
